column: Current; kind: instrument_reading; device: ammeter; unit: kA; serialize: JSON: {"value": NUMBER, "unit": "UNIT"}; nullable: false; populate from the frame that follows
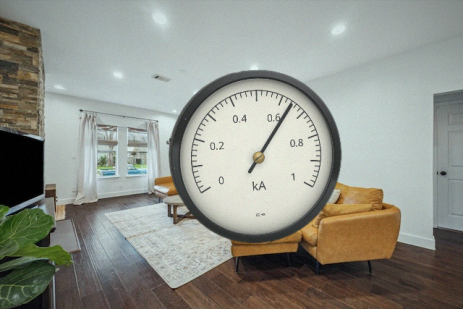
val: {"value": 0.64, "unit": "kA"}
